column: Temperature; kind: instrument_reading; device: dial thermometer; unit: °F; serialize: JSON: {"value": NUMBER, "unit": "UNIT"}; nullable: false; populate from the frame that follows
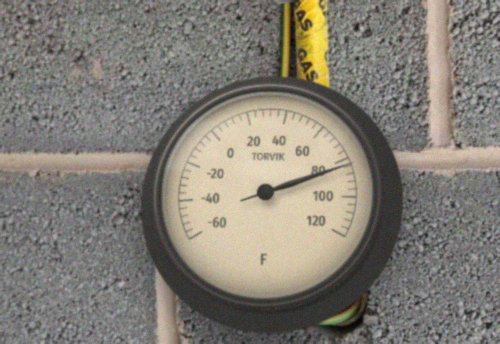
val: {"value": 84, "unit": "°F"}
